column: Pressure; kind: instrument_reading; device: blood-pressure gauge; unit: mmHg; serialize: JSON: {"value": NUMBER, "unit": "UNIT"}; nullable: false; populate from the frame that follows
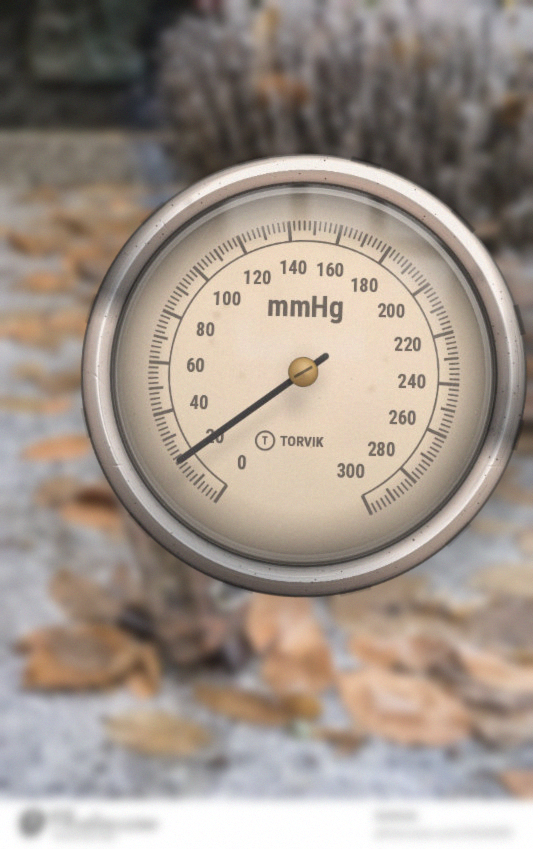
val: {"value": 20, "unit": "mmHg"}
